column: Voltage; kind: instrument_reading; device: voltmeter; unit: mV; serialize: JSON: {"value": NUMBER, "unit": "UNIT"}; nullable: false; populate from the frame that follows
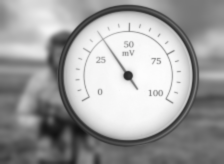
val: {"value": 35, "unit": "mV"}
